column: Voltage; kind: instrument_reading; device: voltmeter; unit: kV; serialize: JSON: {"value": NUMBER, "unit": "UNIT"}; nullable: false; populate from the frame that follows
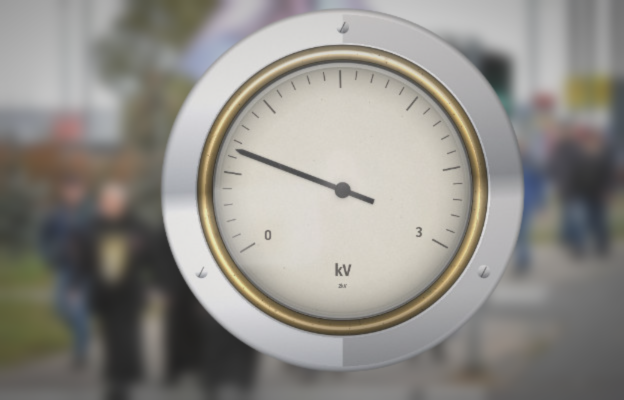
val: {"value": 0.65, "unit": "kV"}
